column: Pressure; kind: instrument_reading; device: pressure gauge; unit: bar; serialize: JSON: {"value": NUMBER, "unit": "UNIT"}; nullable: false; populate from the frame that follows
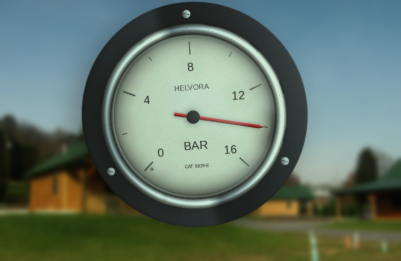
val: {"value": 14, "unit": "bar"}
